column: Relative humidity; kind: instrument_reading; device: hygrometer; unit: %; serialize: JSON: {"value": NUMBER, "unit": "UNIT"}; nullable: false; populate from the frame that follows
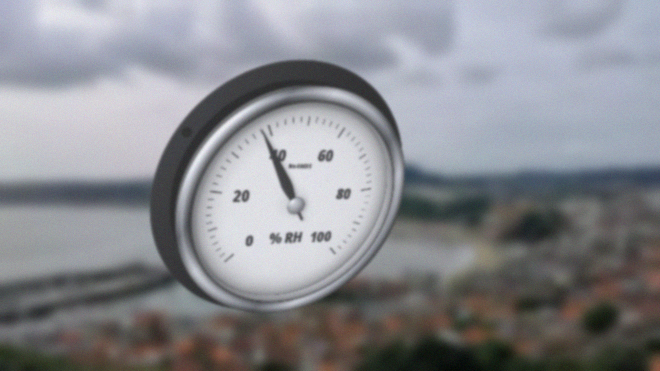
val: {"value": 38, "unit": "%"}
